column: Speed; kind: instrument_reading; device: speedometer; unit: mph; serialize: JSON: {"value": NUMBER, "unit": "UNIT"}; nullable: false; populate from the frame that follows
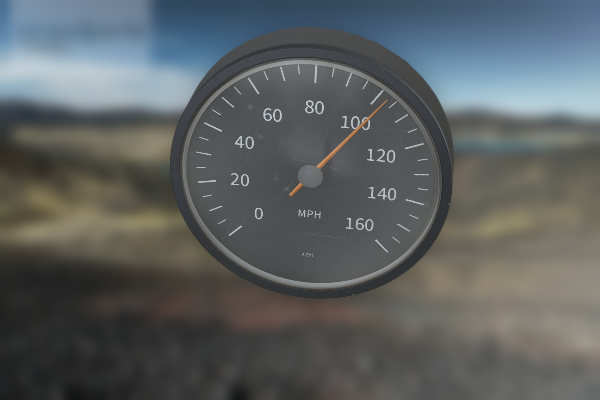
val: {"value": 102.5, "unit": "mph"}
